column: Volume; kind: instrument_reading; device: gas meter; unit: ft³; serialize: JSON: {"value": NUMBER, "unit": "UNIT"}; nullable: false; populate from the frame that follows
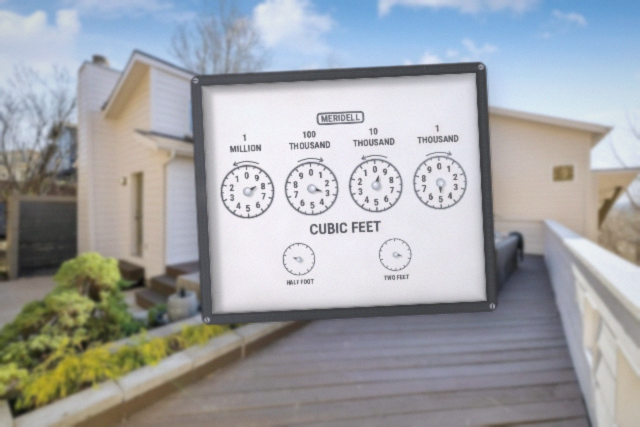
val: {"value": 829500, "unit": "ft³"}
